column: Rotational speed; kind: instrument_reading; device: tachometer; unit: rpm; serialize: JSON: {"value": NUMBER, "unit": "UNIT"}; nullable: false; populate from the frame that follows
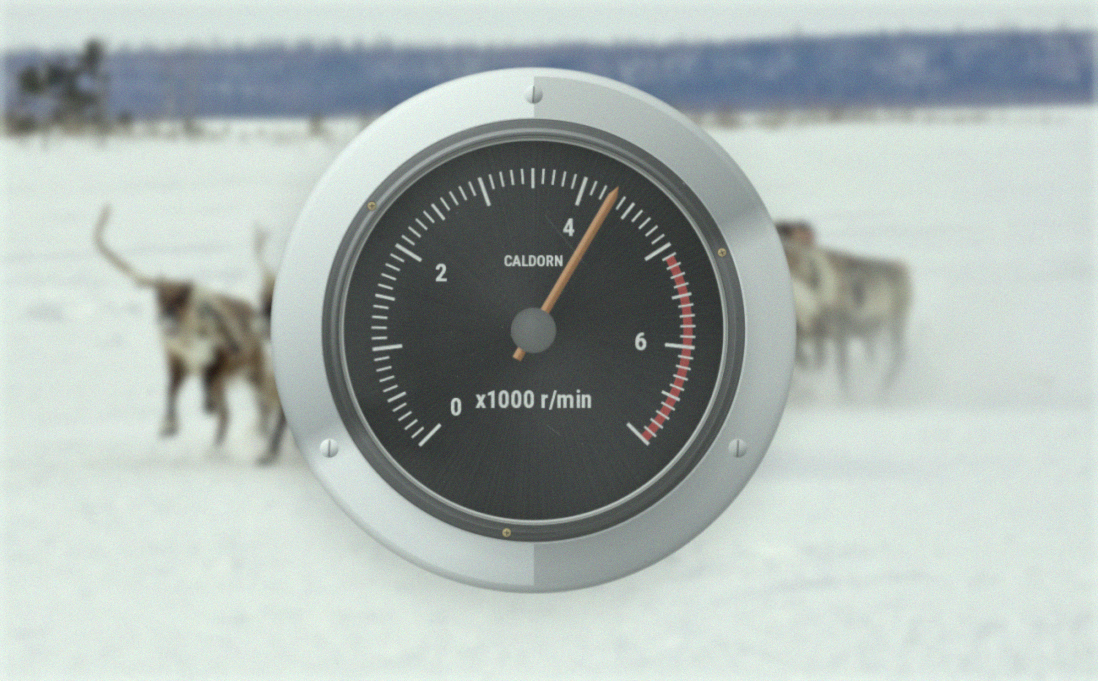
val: {"value": 4300, "unit": "rpm"}
